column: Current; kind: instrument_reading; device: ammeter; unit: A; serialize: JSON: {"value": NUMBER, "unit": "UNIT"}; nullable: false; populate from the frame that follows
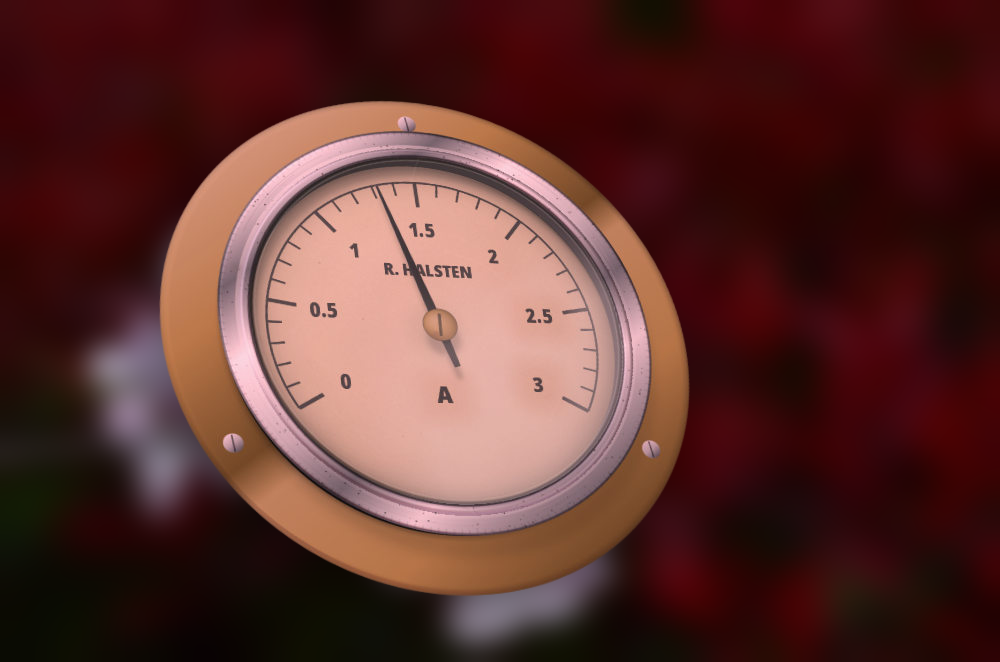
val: {"value": 1.3, "unit": "A"}
